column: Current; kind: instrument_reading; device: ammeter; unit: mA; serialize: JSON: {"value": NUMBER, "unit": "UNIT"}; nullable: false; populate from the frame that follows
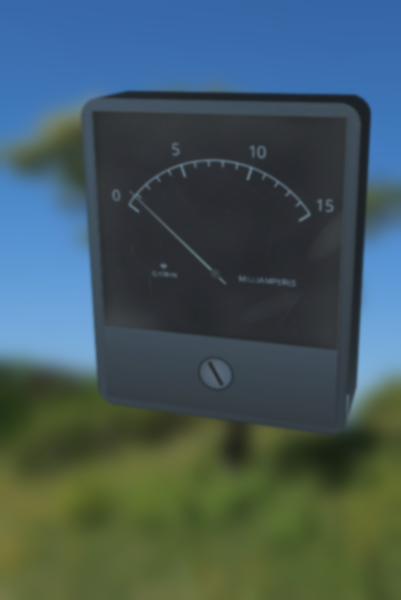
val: {"value": 1, "unit": "mA"}
